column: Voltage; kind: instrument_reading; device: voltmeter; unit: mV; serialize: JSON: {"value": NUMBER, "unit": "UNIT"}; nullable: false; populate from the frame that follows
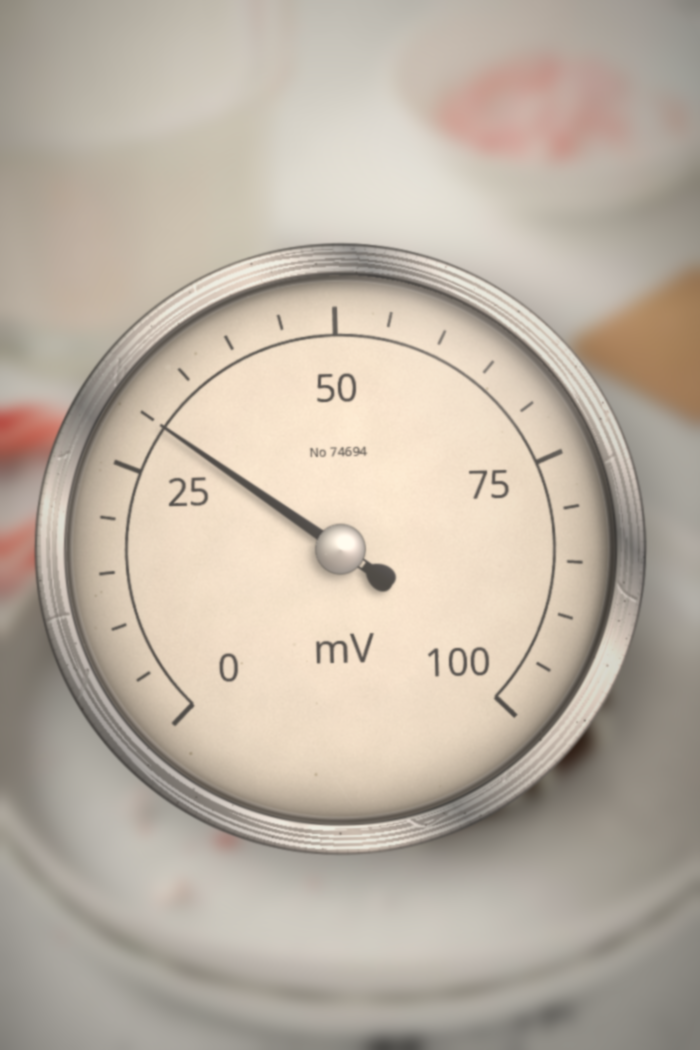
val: {"value": 30, "unit": "mV"}
